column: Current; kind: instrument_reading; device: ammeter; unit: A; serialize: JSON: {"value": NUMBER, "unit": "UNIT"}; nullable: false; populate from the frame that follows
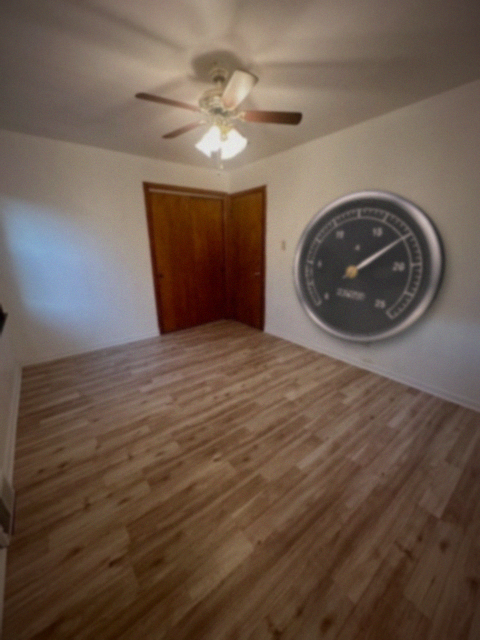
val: {"value": 17.5, "unit": "A"}
